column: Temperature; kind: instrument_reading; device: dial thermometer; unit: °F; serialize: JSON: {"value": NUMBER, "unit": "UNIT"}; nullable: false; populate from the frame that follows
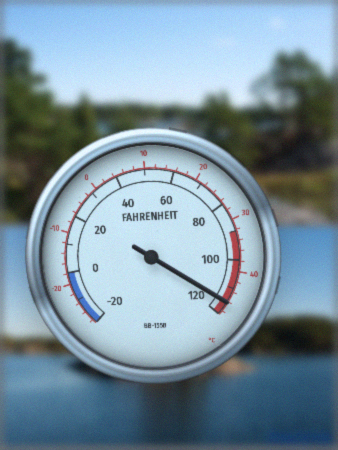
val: {"value": 115, "unit": "°F"}
